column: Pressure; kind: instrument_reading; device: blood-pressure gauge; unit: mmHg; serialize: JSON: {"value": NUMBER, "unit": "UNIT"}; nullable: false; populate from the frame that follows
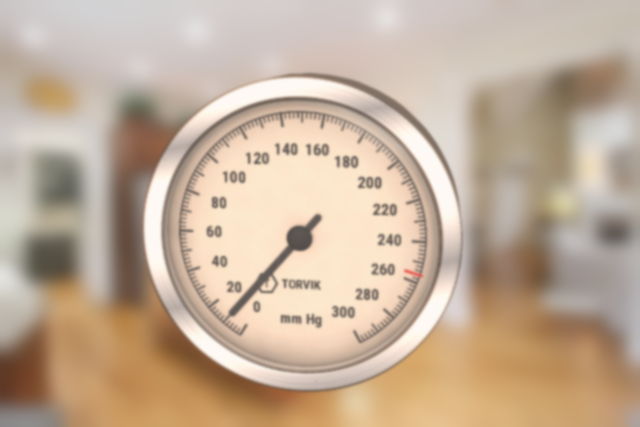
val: {"value": 10, "unit": "mmHg"}
